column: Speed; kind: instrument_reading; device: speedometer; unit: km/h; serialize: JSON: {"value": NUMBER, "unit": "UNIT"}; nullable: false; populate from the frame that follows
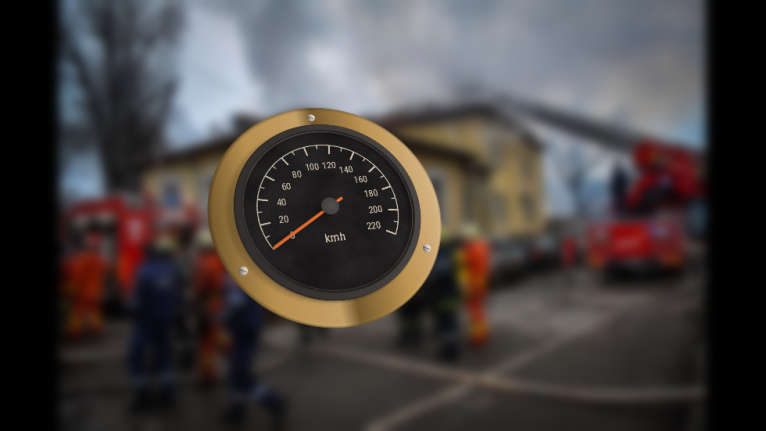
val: {"value": 0, "unit": "km/h"}
